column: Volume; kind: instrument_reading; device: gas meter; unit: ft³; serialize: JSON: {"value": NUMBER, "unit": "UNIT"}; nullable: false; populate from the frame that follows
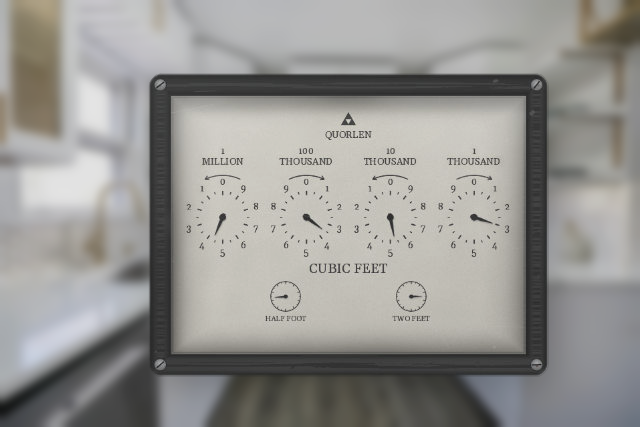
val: {"value": 435300, "unit": "ft³"}
